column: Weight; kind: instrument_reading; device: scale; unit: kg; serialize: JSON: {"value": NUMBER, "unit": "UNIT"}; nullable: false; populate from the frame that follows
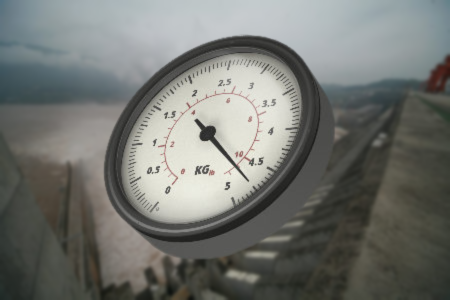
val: {"value": 4.75, "unit": "kg"}
